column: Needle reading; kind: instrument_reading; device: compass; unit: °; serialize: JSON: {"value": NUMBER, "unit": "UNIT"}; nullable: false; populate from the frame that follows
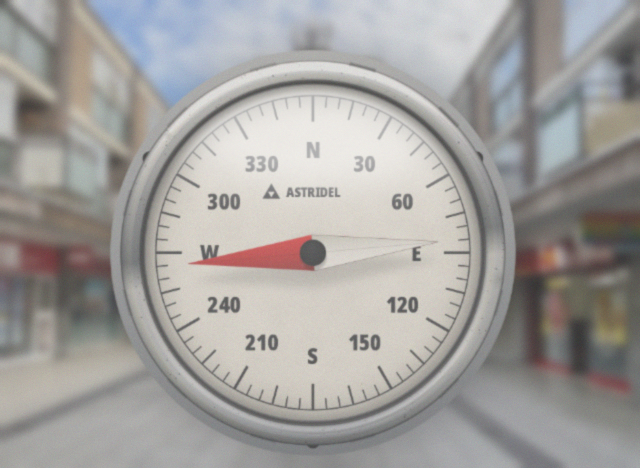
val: {"value": 265, "unit": "°"}
